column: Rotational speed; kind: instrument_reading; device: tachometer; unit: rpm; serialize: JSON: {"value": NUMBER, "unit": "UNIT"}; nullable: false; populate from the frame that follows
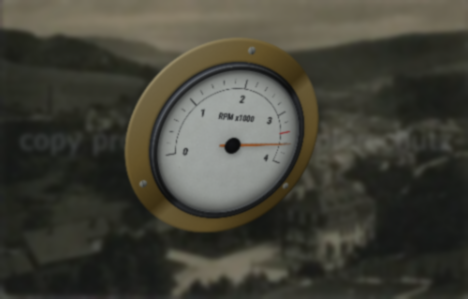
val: {"value": 3600, "unit": "rpm"}
